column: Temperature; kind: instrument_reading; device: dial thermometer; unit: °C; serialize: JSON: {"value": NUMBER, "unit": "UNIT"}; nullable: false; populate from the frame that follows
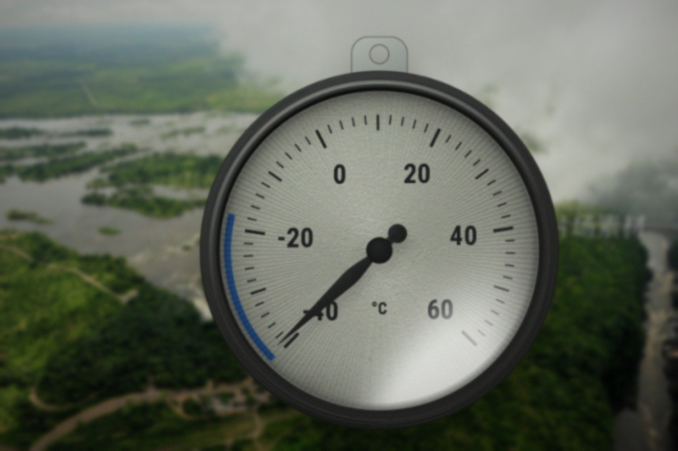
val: {"value": -39, "unit": "°C"}
